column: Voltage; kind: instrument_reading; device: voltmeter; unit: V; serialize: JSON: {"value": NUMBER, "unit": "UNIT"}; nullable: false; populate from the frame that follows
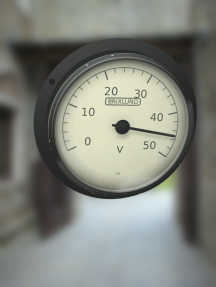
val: {"value": 45, "unit": "V"}
